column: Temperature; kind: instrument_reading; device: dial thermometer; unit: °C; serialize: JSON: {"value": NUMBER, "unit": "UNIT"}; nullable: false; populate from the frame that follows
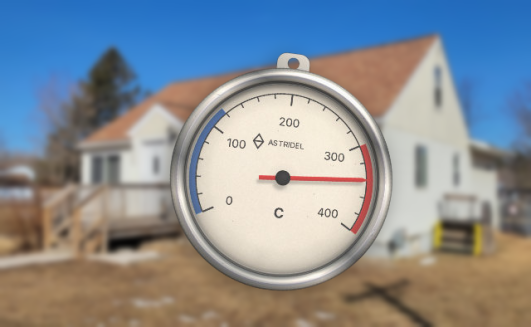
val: {"value": 340, "unit": "°C"}
